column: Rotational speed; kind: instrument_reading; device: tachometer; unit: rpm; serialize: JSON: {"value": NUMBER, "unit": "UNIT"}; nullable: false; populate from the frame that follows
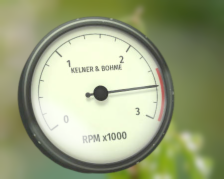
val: {"value": 2600, "unit": "rpm"}
